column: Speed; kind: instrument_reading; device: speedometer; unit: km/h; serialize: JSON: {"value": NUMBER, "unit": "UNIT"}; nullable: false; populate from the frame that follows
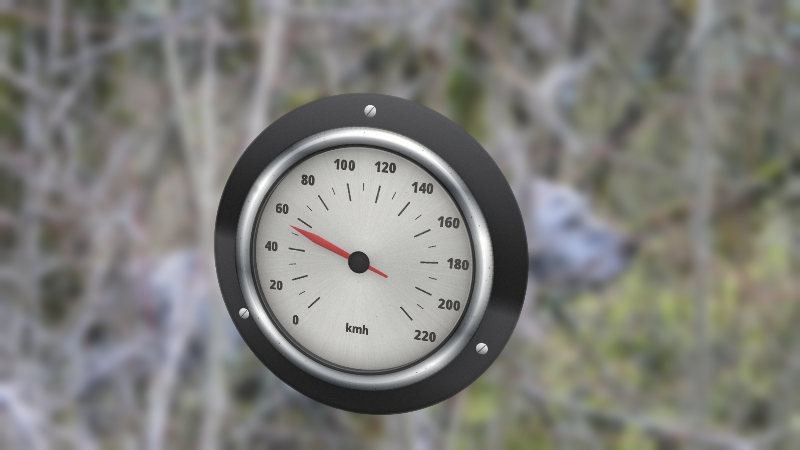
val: {"value": 55, "unit": "km/h"}
